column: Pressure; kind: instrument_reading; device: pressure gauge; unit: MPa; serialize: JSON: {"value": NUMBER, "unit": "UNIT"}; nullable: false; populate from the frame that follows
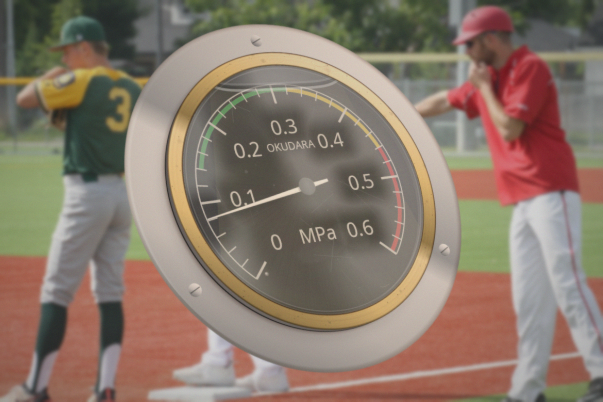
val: {"value": 0.08, "unit": "MPa"}
